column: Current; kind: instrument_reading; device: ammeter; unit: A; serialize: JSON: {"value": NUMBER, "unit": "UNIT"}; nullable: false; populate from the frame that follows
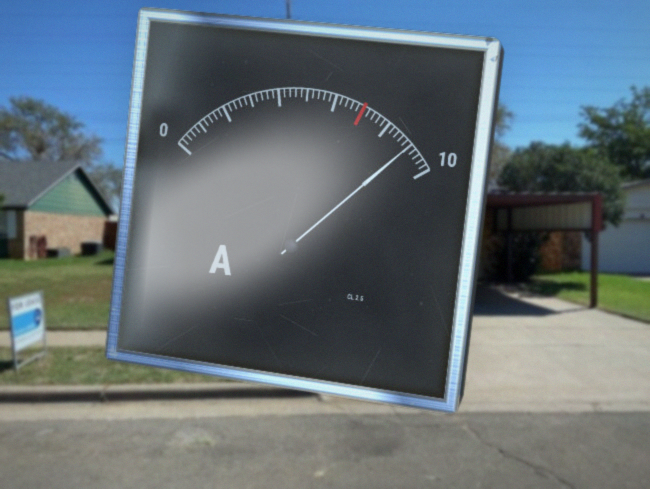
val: {"value": 9, "unit": "A"}
